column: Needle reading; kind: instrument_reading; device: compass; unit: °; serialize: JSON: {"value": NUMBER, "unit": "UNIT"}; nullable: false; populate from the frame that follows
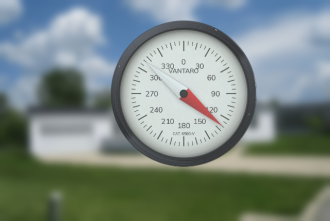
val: {"value": 130, "unit": "°"}
